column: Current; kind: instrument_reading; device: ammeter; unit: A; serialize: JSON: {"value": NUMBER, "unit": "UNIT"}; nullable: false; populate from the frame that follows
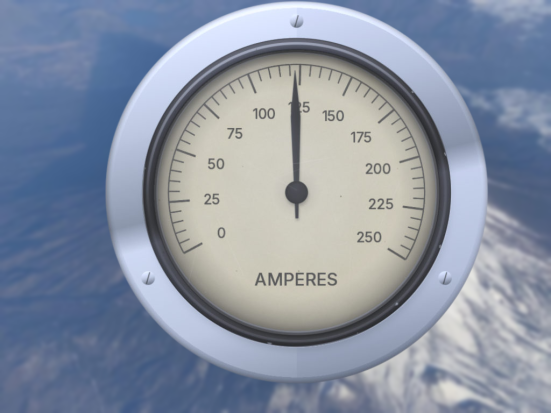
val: {"value": 122.5, "unit": "A"}
